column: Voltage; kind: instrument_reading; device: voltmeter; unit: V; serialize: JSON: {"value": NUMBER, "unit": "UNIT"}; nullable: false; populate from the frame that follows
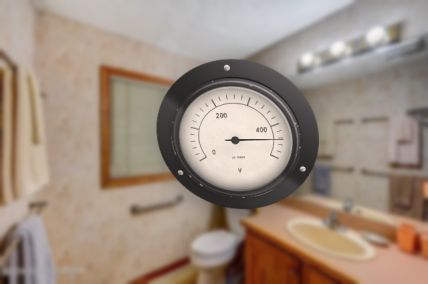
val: {"value": 440, "unit": "V"}
